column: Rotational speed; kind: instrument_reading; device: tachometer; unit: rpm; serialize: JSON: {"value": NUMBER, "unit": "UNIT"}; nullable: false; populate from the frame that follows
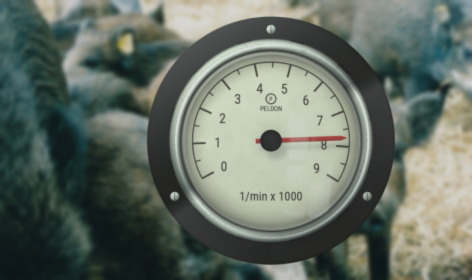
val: {"value": 7750, "unit": "rpm"}
